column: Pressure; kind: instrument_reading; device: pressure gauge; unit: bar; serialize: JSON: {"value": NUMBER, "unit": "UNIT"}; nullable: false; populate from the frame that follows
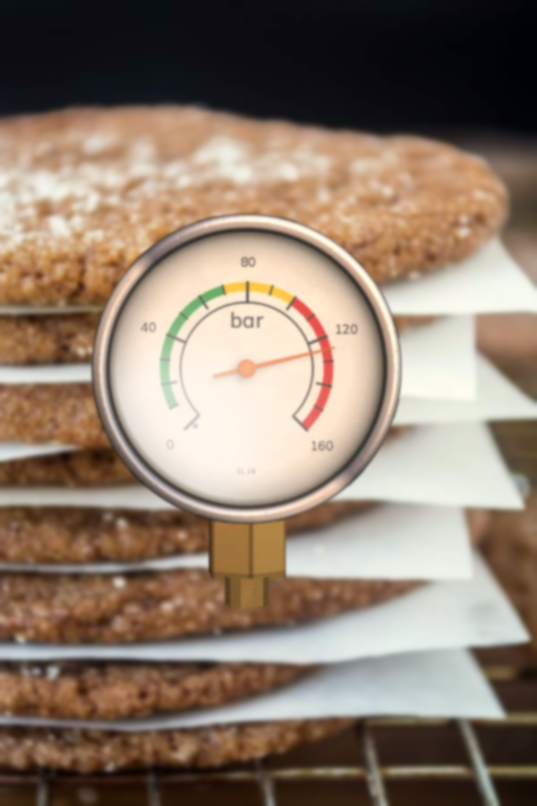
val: {"value": 125, "unit": "bar"}
